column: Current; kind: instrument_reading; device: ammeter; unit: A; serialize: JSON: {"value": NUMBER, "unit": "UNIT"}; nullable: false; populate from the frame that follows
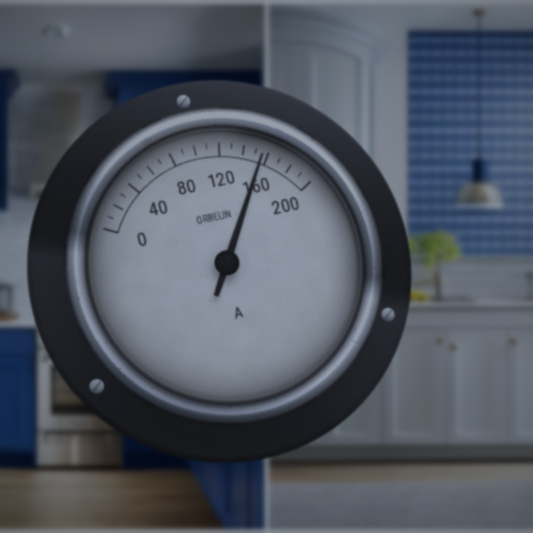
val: {"value": 155, "unit": "A"}
